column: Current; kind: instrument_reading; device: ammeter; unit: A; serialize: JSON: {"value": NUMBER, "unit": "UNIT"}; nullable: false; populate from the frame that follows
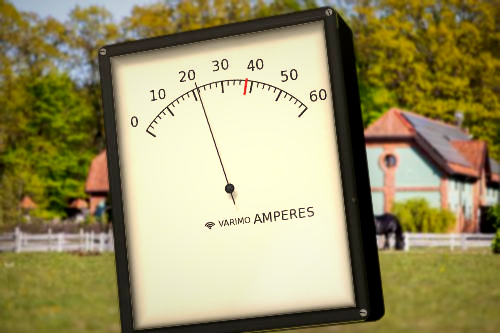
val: {"value": 22, "unit": "A"}
